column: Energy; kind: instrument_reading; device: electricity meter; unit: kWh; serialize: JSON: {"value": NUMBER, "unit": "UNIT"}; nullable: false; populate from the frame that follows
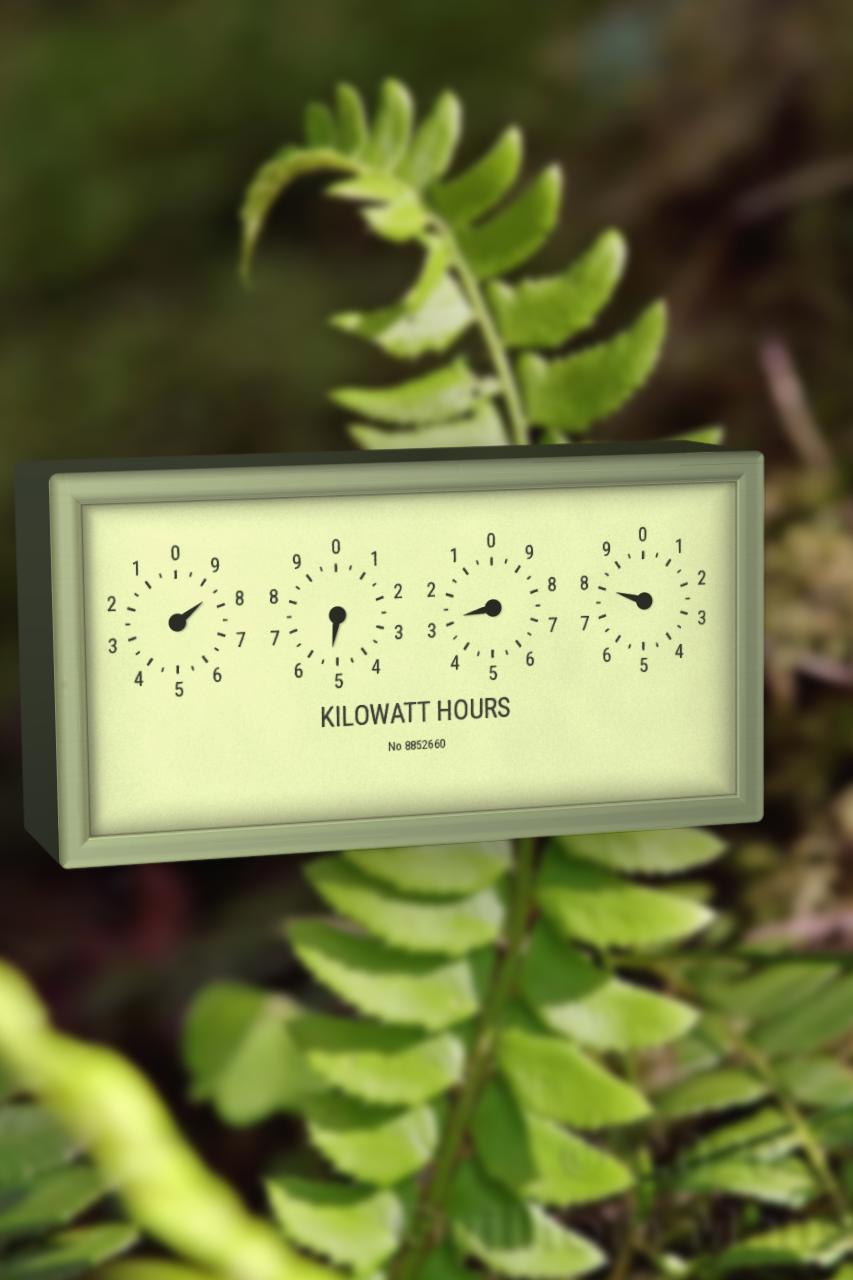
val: {"value": 8528, "unit": "kWh"}
